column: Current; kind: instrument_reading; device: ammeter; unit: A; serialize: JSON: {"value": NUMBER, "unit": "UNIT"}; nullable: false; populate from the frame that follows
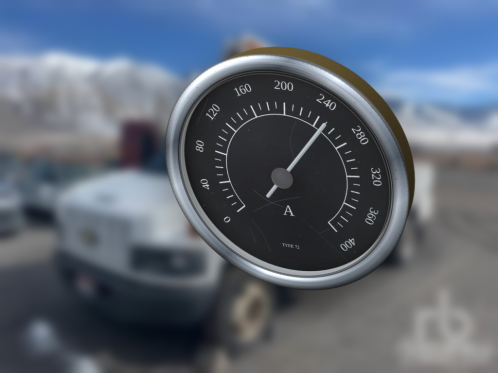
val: {"value": 250, "unit": "A"}
